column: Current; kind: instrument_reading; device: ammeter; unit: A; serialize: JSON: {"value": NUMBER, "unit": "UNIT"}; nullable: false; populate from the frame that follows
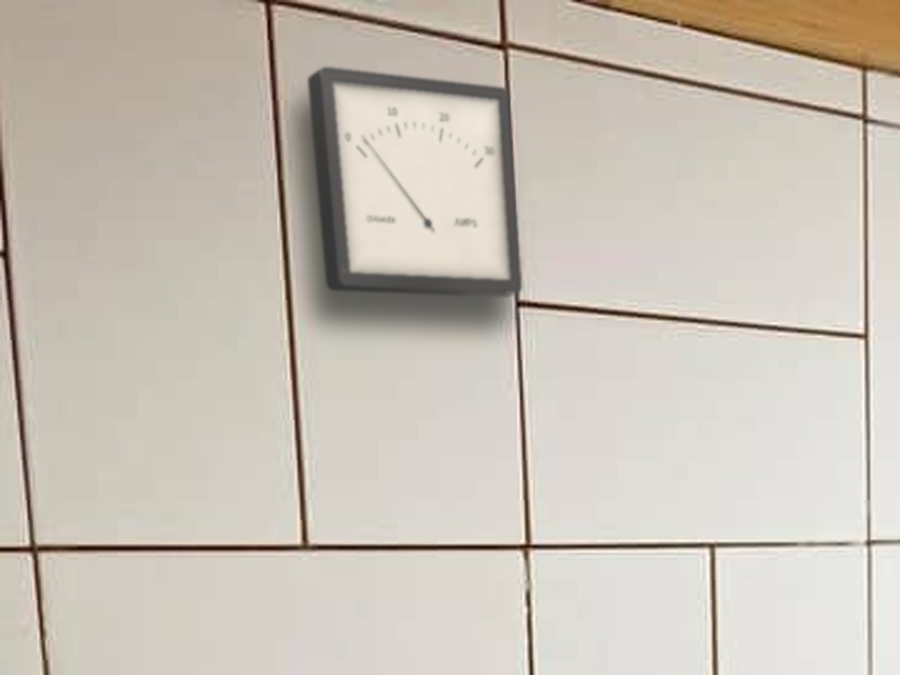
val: {"value": 2, "unit": "A"}
